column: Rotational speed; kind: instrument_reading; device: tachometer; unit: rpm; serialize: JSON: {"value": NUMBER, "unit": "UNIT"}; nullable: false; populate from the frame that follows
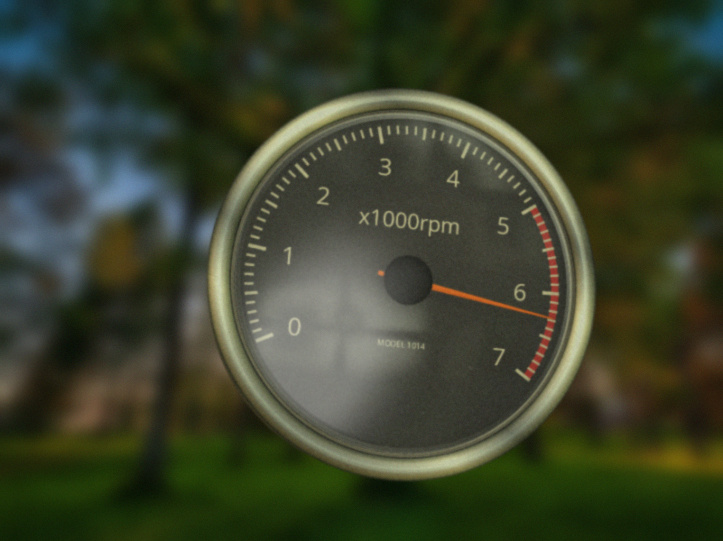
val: {"value": 6300, "unit": "rpm"}
